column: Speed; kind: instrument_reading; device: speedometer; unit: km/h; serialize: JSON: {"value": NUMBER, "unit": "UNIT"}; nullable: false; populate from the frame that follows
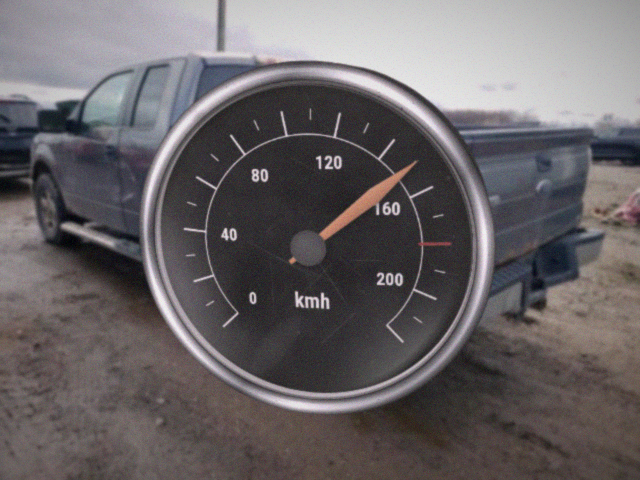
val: {"value": 150, "unit": "km/h"}
